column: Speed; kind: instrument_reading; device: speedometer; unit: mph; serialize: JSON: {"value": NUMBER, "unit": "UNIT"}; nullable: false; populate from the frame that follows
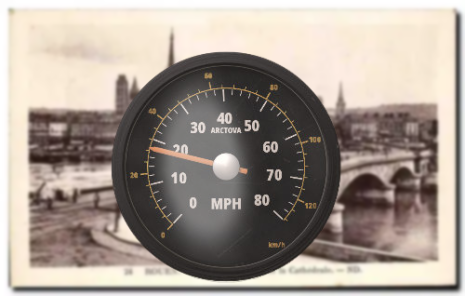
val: {"value": 18, "unit": "mph"}
